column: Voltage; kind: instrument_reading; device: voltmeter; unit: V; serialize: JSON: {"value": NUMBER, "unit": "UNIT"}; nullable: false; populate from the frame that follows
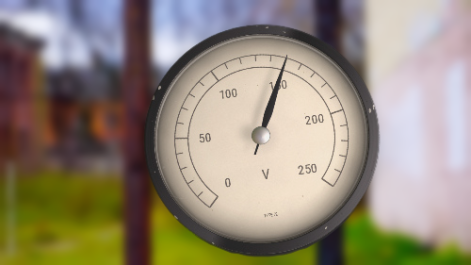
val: {"value": 150, "unit": "V"}
